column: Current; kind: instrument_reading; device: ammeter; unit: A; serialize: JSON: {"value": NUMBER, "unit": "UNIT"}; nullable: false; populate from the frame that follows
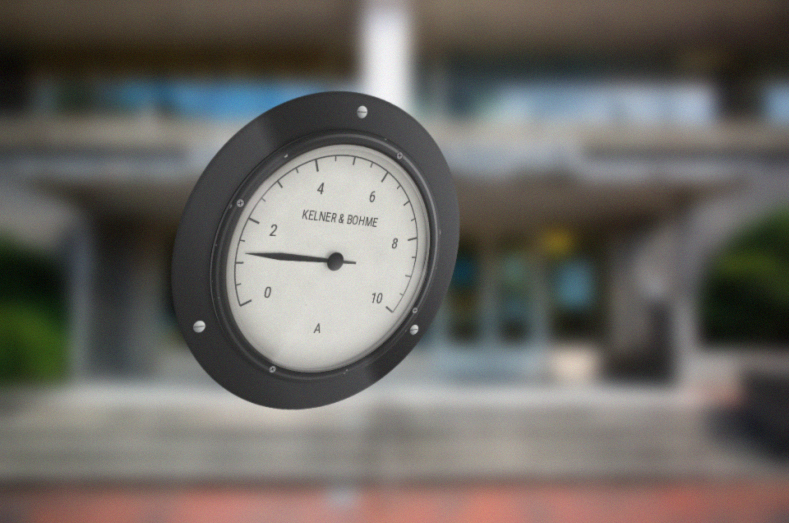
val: {"value": 1.25, "unit": "A"}
